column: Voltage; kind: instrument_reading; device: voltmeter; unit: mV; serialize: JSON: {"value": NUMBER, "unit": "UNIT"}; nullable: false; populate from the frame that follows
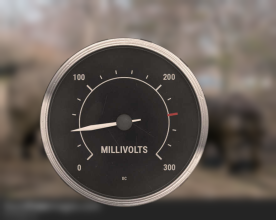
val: {"value": 40, "unit": "mV"}
